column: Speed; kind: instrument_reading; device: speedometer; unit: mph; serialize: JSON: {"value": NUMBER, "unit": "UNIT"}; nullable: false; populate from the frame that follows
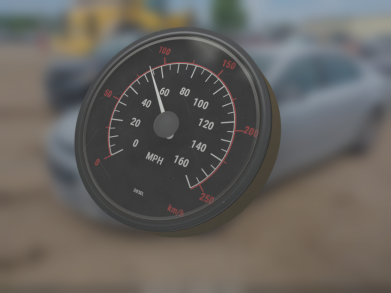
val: {"value": 55, "unit": "mph"}
